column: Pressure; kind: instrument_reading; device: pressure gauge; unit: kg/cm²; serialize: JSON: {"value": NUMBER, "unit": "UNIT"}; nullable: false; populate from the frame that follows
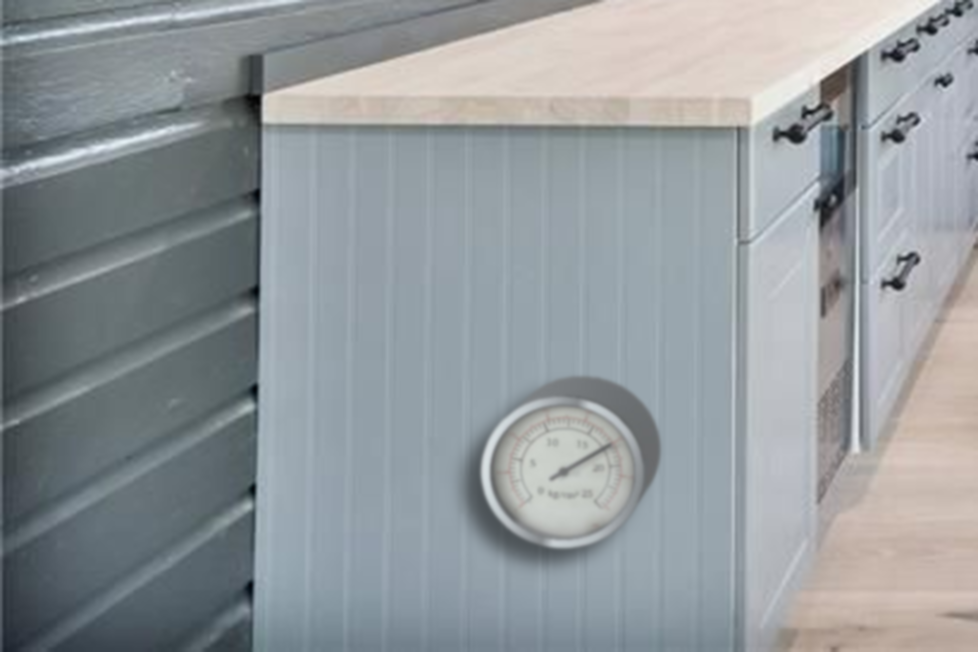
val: {"value": 17.5, "unit": "kg/cm²"}
